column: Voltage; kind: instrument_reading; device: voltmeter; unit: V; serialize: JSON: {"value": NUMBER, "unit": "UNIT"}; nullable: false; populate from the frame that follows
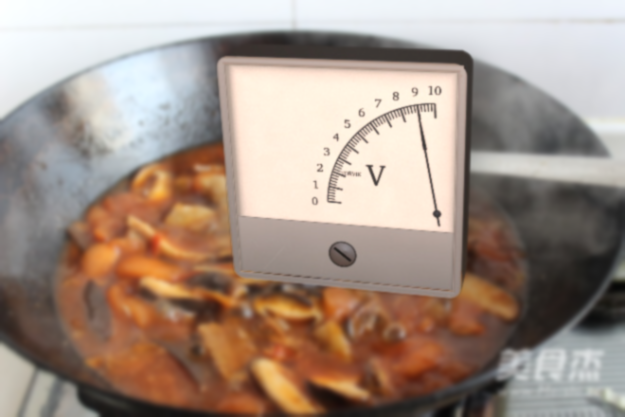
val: {"value": 9, "unit": "V"}
